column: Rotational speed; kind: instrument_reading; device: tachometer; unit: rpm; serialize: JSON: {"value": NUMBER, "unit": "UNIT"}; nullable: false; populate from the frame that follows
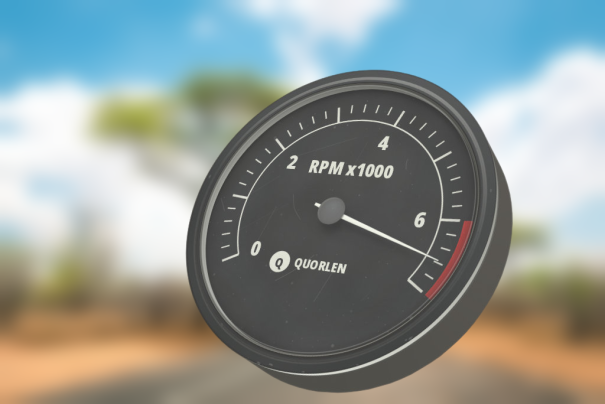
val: {"value": 6600, "unit": "rpm"}
